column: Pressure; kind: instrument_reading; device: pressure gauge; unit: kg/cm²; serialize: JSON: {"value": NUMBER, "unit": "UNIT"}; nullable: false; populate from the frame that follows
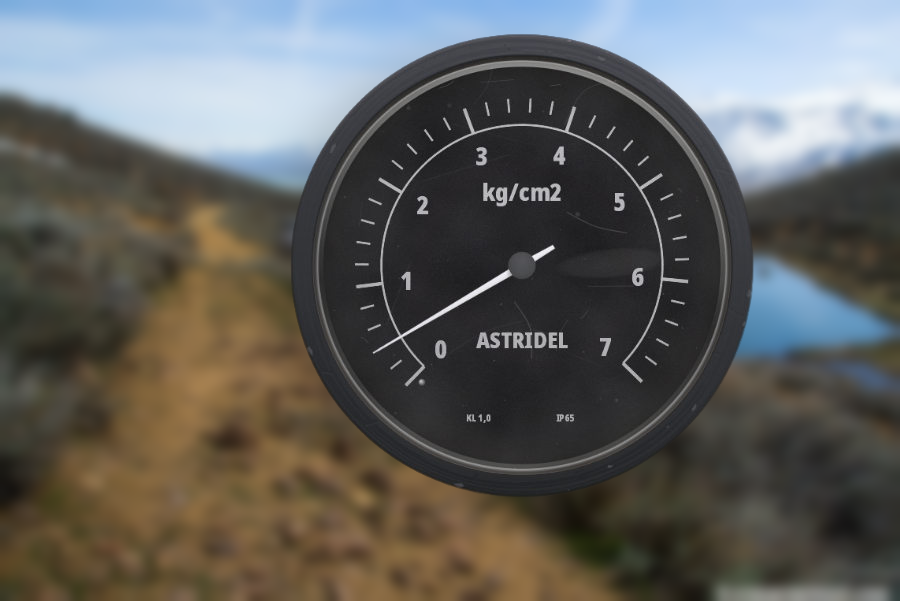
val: {"value": 0.4, "unit": "kg/cm²"}
